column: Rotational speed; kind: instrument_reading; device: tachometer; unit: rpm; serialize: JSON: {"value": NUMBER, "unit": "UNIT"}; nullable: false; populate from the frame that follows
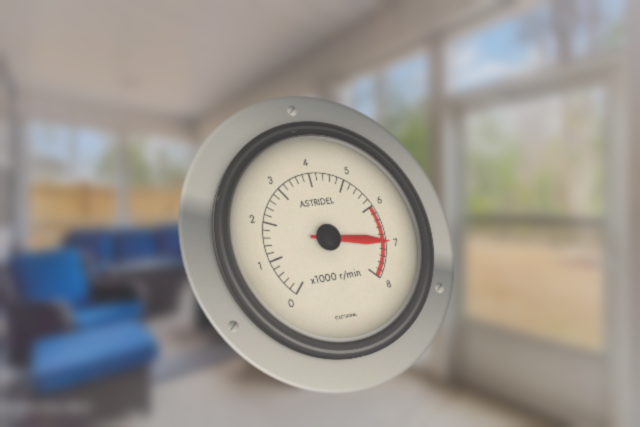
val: {"value": 7000, "unit": "rpm"}
